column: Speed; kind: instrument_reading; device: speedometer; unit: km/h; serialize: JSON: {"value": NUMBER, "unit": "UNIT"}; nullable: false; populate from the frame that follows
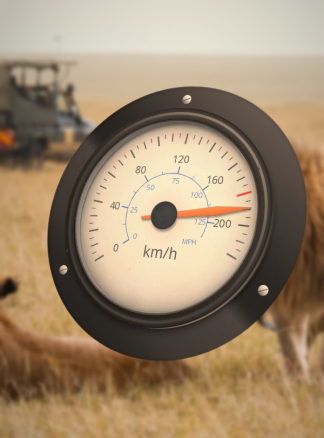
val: {"value": 190, "unit": "km/h"}
